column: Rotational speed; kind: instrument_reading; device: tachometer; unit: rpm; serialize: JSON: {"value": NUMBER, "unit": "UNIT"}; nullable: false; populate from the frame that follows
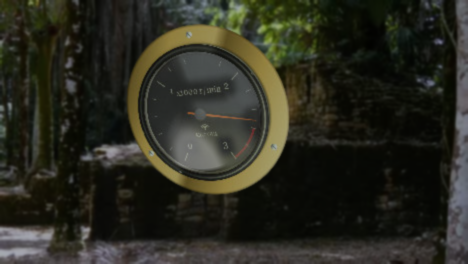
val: {"value": 2500, "unit": "rpm"}
